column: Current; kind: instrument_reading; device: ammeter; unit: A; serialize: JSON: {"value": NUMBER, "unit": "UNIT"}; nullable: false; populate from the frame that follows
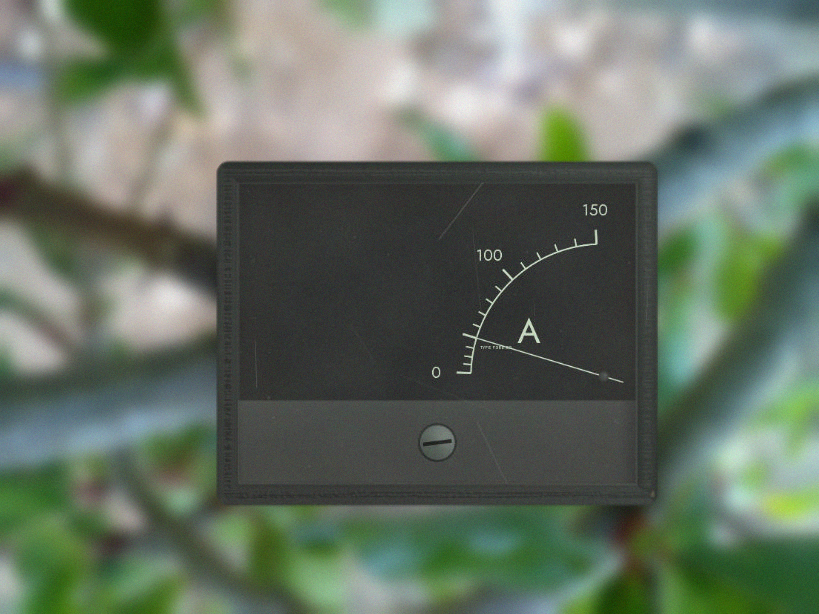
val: {"value": 50, "unit": "A"}
